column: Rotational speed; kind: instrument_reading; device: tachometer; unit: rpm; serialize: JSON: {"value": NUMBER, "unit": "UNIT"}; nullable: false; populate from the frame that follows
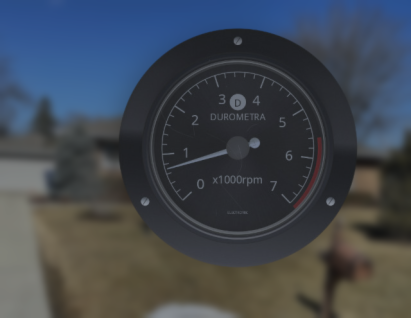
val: {"value": 700, "unit": "rpm"}
